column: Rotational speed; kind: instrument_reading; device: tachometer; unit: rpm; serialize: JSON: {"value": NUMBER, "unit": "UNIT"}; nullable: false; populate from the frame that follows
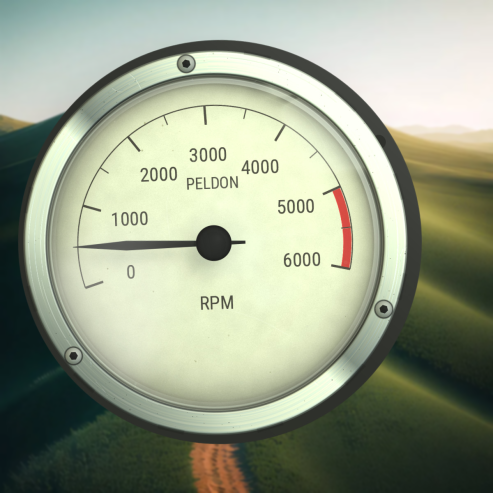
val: {"value": 500, "unit": "rpm"}
